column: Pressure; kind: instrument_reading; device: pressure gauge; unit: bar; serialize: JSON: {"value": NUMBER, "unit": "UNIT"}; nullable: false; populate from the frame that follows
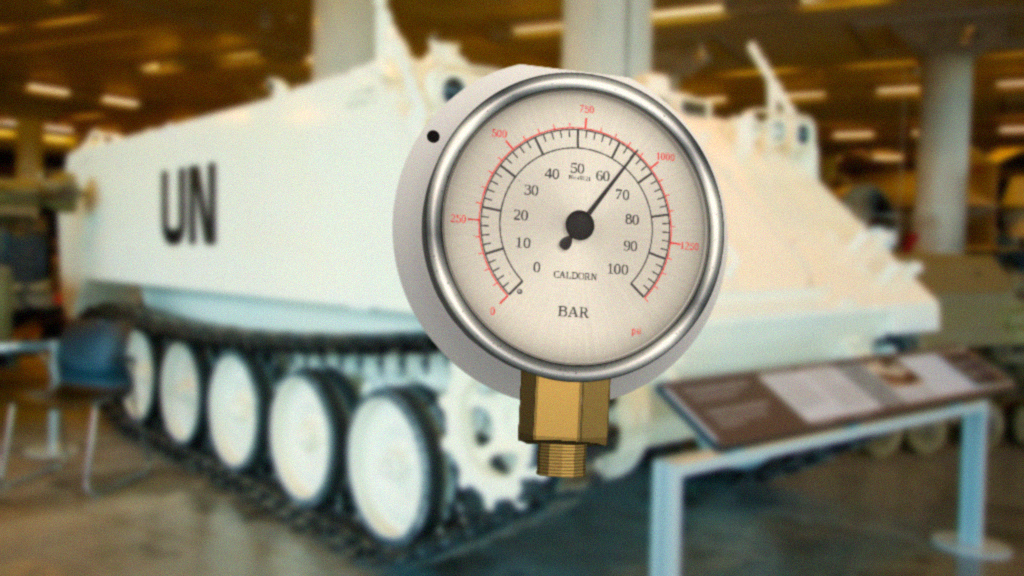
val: {"value": 64, "unit": "bar"}
